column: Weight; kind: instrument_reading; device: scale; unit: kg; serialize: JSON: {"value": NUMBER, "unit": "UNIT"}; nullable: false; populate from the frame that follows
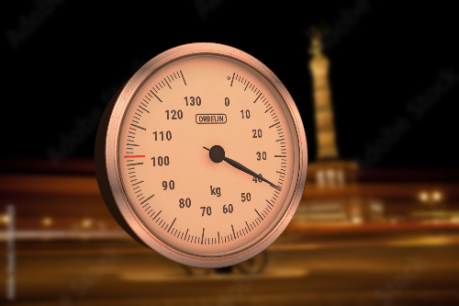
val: {"value": 40, "unit": "kg"}
